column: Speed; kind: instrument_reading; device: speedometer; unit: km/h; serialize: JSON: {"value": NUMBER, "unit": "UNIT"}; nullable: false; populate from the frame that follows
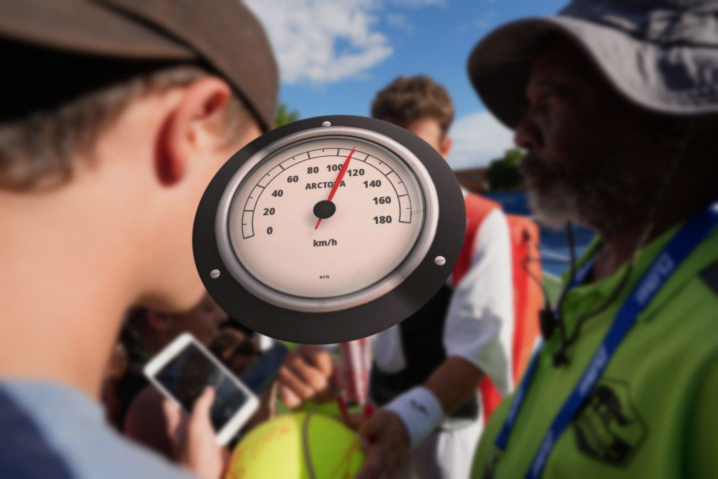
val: {"value": 110, "unit": "km/h"}
